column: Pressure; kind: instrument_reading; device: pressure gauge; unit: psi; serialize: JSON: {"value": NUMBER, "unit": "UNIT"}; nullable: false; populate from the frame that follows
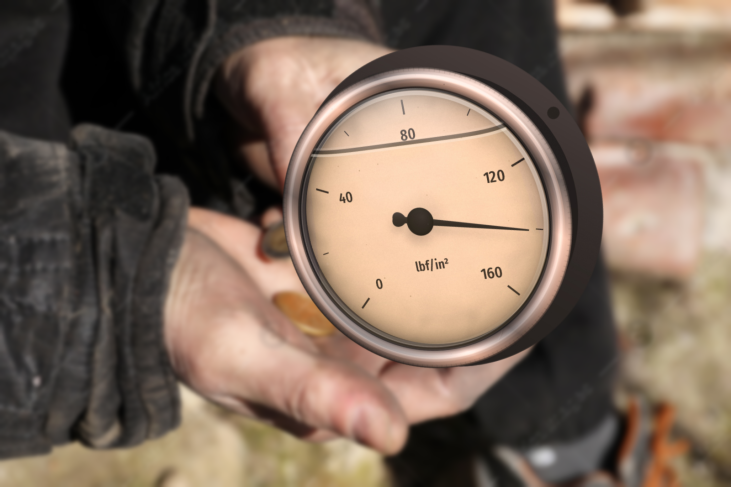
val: {"value": 140, "unit": "psi"}
